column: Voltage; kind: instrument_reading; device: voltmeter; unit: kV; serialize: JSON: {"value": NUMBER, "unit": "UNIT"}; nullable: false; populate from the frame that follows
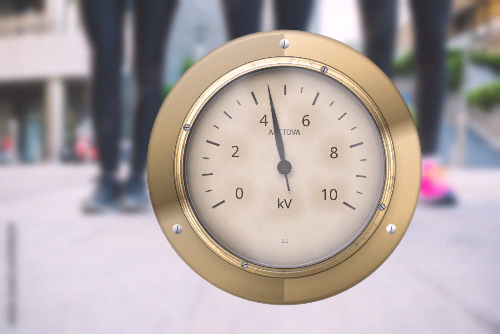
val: {"value": 4.5, "unit": "kV"}
